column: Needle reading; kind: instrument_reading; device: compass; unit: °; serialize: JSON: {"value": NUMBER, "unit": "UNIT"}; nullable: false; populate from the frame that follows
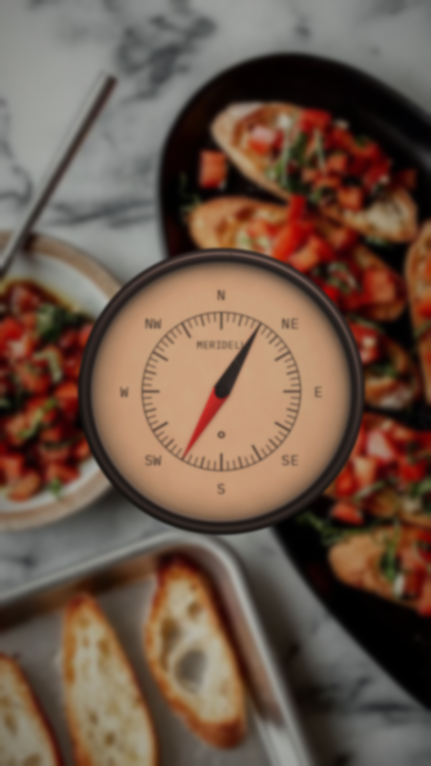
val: {"value": 210, "unit": "°"}
